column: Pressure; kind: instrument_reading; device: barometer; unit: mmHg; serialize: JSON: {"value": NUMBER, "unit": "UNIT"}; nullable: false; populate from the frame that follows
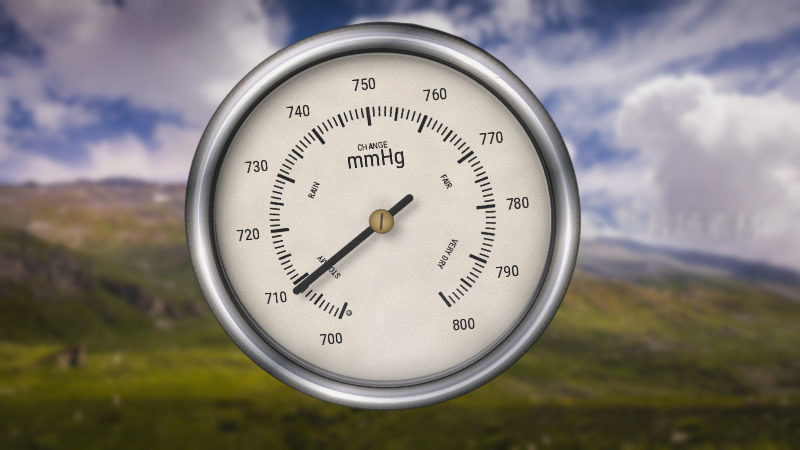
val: {"value": 709, "unit": "mmHg"}
